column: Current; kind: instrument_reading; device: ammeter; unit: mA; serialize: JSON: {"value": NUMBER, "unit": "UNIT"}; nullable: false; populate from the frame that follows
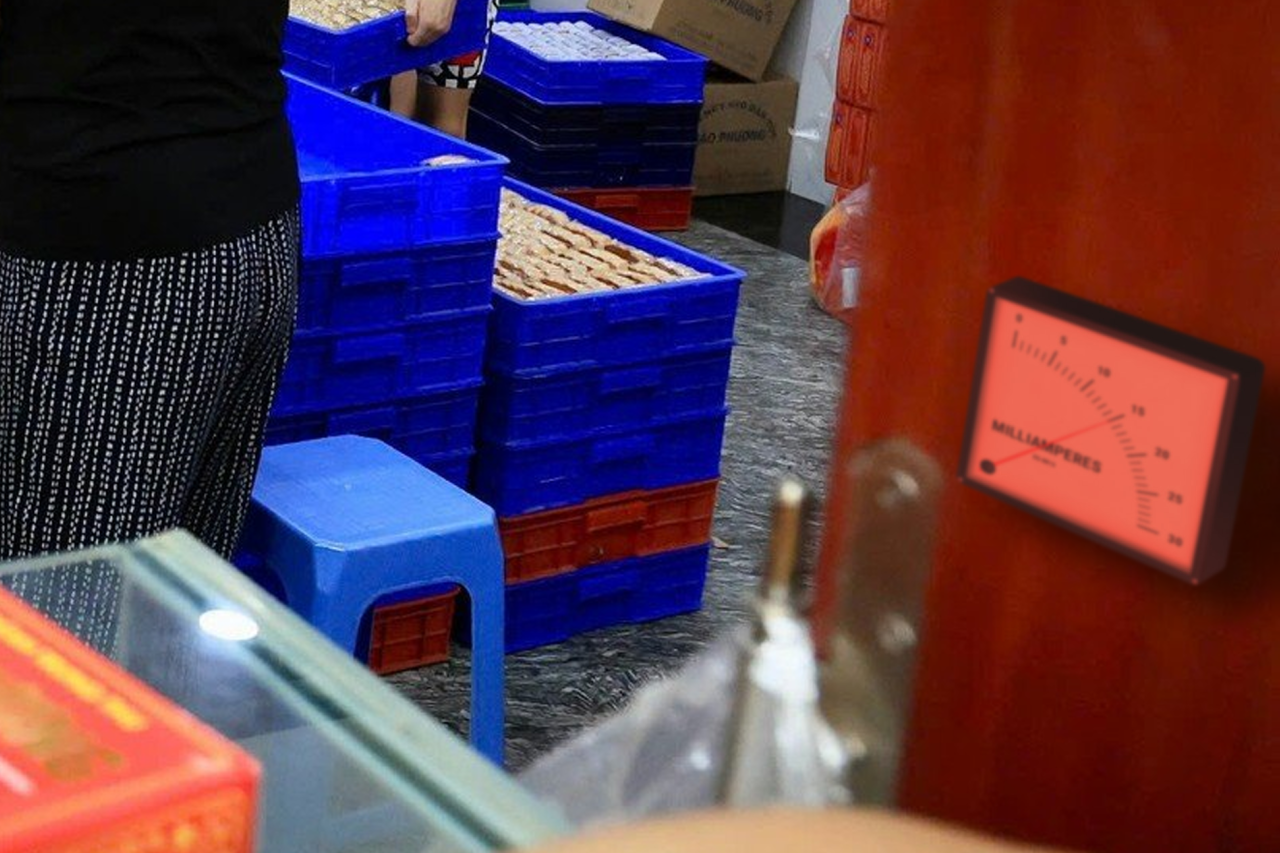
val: {"value": 15, "unit": "mA"}
